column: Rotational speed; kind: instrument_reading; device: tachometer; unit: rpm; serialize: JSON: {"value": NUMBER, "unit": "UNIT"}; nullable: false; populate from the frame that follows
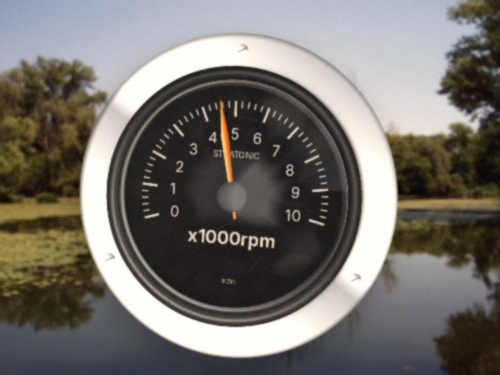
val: {"value": 4600, "unit": "rpm"}
